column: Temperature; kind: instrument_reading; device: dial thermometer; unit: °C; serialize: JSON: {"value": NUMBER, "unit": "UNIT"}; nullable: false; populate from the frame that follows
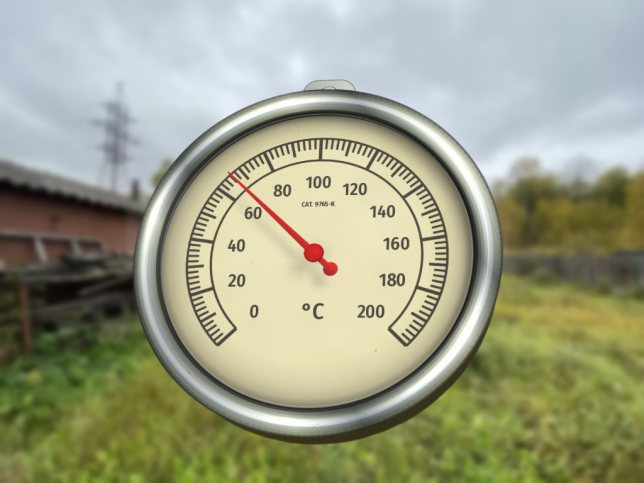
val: {"value": 66, "unit": "°C"}
